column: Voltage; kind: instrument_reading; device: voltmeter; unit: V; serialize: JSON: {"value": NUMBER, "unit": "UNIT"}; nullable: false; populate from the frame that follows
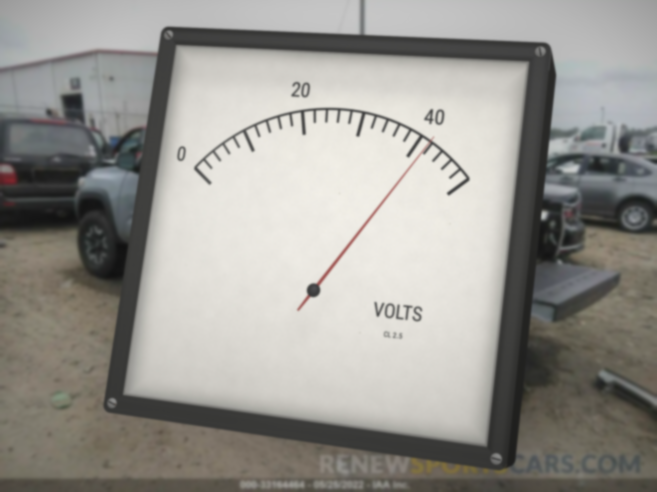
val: {"value": 42, "unit": "V"}
